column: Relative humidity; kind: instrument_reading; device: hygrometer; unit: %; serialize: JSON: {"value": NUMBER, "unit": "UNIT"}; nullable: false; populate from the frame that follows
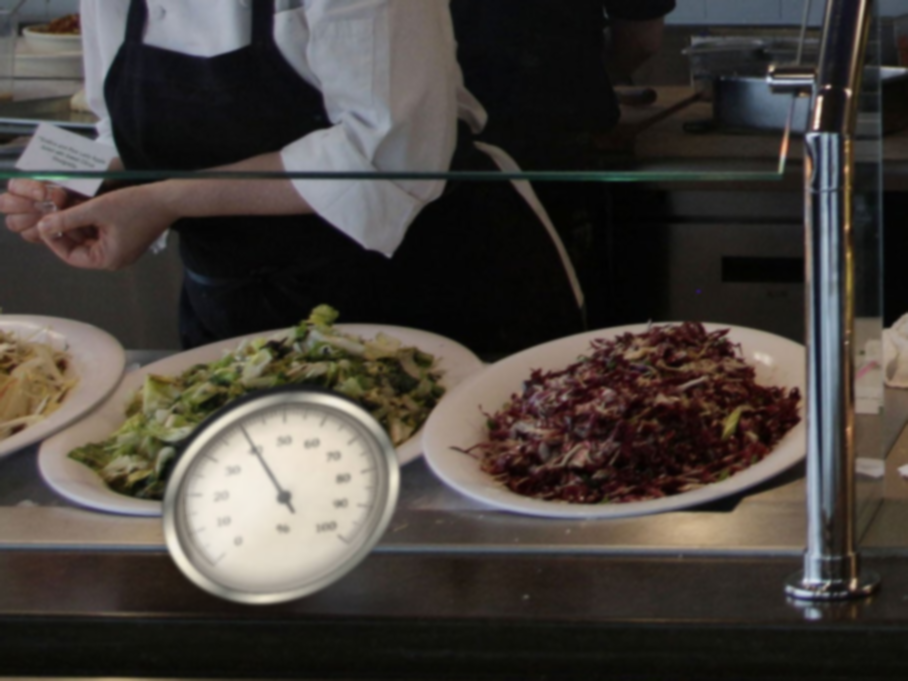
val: {"value": 40, "unit": "%"}
